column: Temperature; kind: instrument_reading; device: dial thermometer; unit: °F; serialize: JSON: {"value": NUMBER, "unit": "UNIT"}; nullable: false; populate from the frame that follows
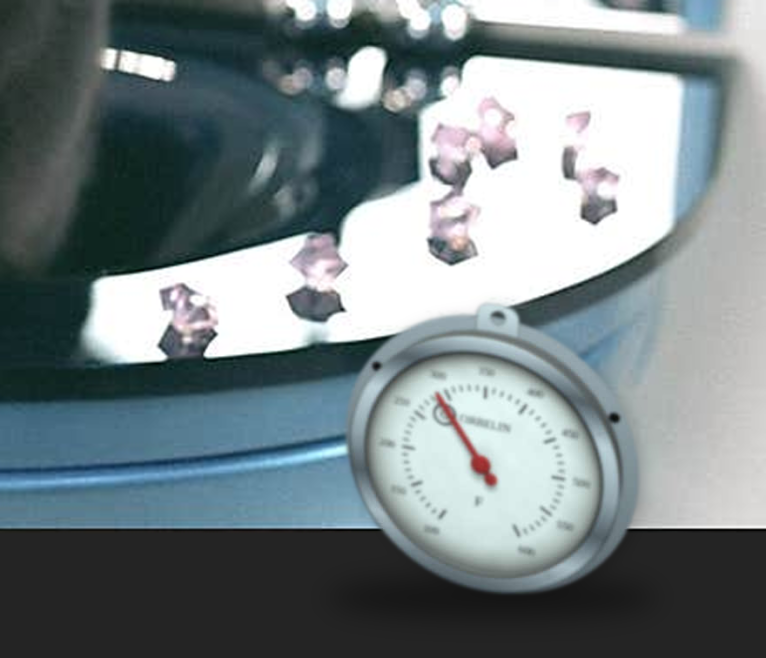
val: {"value": 290, "unit": "°F"}
